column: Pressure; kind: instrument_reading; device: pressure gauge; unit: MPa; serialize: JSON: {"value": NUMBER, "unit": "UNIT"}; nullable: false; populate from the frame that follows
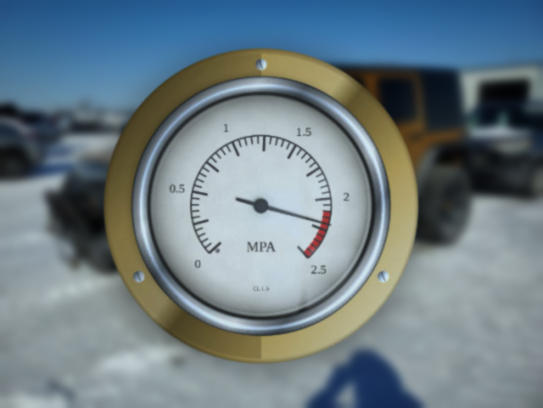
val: {"value": 2.2, "unit": "MPa"}
